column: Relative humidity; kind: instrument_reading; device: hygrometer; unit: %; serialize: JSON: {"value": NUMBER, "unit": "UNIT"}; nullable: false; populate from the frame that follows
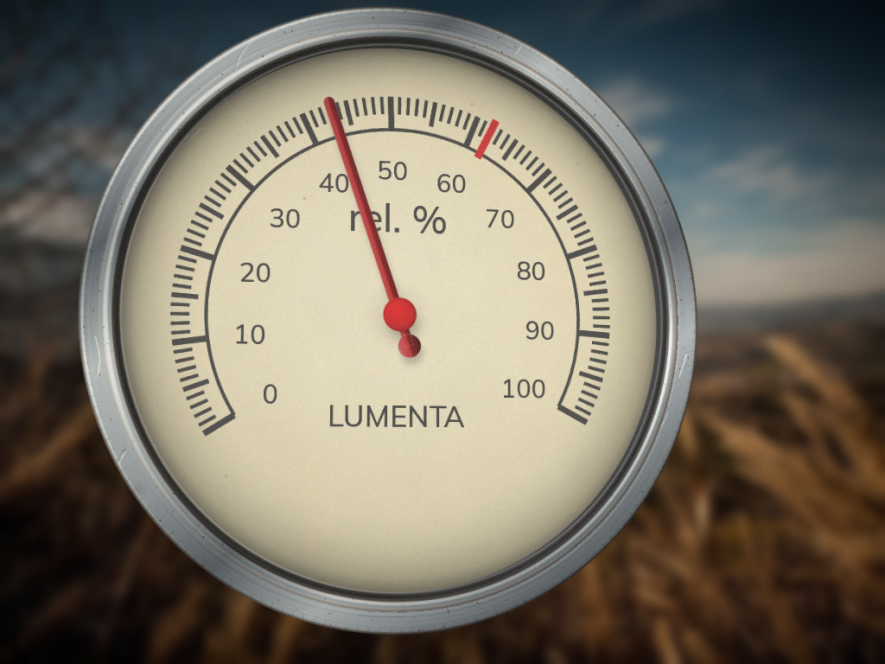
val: {"value": 43, "unit": "%"}
